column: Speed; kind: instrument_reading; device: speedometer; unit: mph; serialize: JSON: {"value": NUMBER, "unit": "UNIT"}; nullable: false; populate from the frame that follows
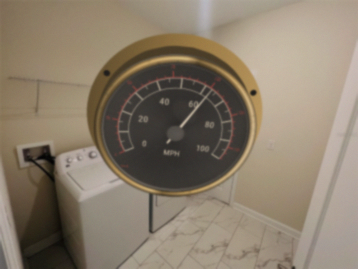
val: {"value": 62.5, "unit": "mph"}
